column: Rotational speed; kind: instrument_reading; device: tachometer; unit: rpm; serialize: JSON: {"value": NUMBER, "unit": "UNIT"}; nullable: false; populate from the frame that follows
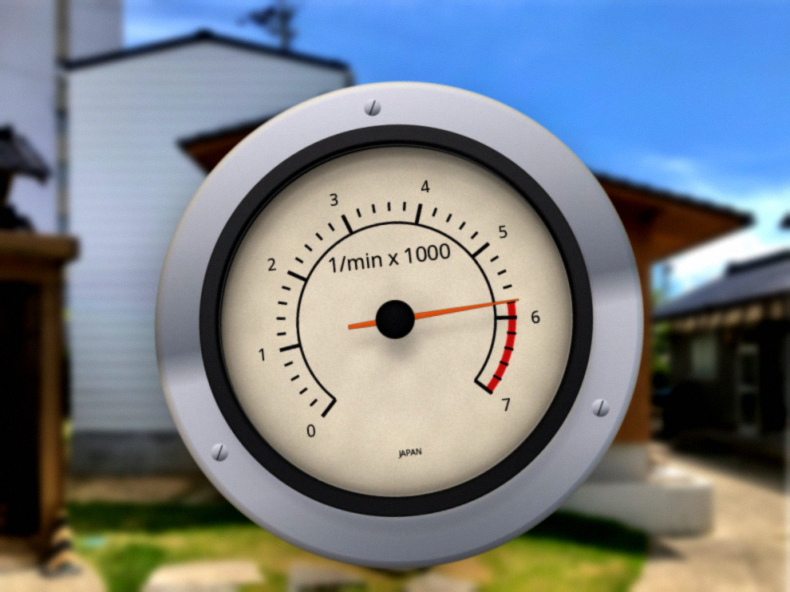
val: {"value": 5800, "unit": "rpm"}
